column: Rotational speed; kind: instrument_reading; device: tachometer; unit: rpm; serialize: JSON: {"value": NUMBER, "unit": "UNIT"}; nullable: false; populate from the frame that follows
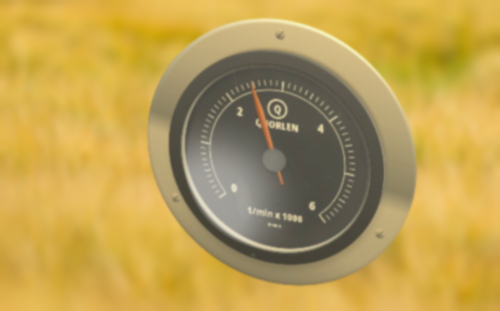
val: {"value": 2500, "unit": "rpm"}
